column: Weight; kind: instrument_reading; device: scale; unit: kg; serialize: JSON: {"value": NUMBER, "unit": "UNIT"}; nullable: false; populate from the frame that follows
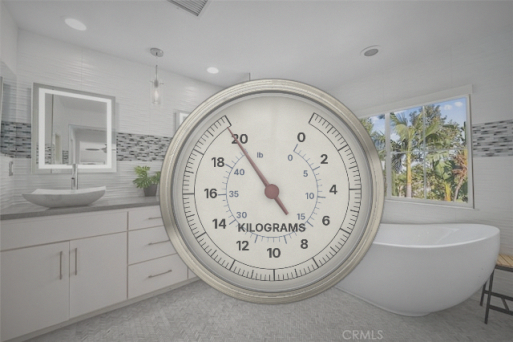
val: {"value": 19.8, "unit": "kg"}
